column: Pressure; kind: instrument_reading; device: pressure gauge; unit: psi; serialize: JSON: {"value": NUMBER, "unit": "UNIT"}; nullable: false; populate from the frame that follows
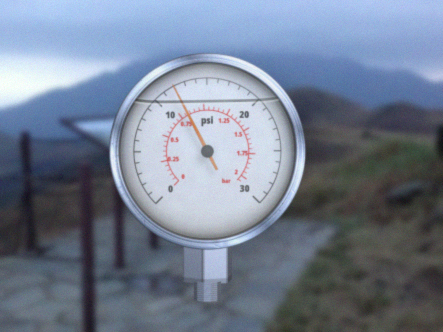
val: {"value": 12, "unit": "psi"}
